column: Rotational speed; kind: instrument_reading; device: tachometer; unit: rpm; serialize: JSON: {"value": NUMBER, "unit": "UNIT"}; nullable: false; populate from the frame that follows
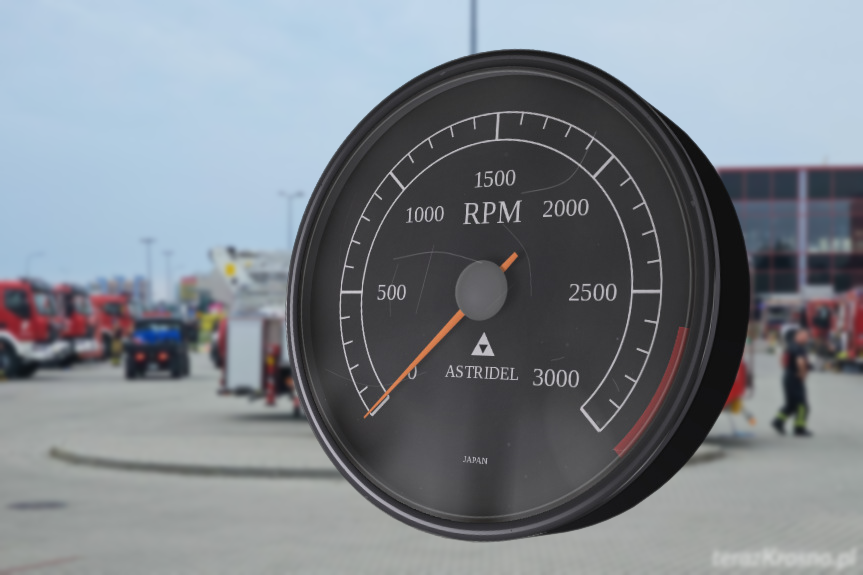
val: {"value": 0, "unit": "rpm"}
